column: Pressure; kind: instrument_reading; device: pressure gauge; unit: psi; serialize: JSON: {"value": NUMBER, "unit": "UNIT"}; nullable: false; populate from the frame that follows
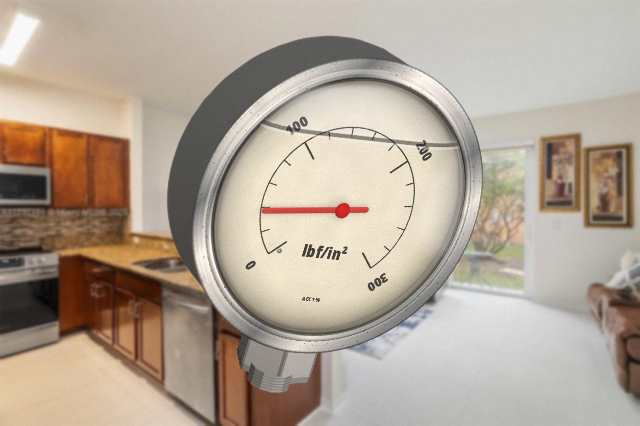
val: {"value": 40, "unit": "psi"}
